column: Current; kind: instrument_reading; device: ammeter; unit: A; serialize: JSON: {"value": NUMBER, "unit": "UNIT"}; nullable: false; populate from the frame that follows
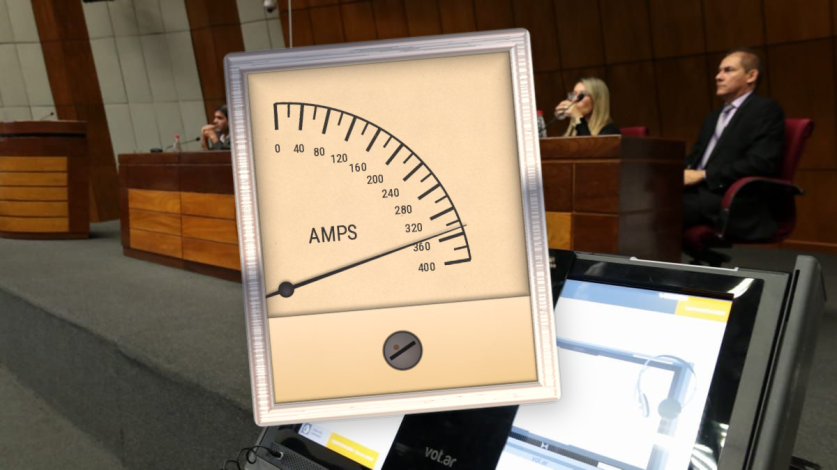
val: {"value": 350, "unit": "A"}
